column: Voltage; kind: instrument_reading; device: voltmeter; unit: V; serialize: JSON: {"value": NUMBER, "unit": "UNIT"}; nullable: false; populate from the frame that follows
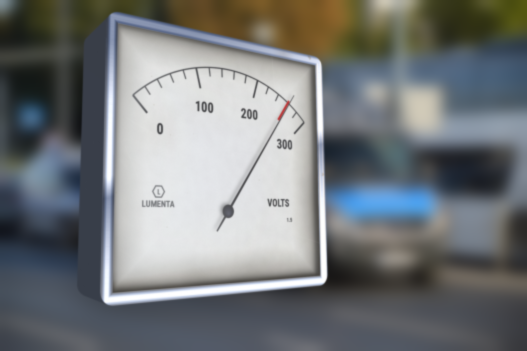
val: {"value": 260, "unit": "V"}
